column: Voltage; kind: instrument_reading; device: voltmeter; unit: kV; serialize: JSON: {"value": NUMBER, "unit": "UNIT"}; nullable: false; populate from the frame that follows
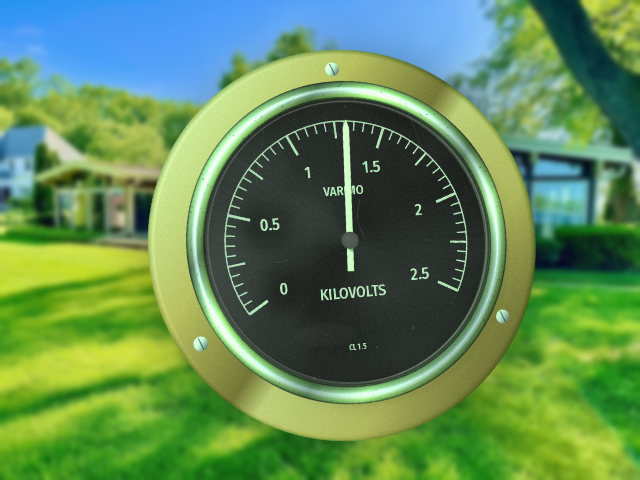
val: {"value": 1.3, "unit": "kV"}
